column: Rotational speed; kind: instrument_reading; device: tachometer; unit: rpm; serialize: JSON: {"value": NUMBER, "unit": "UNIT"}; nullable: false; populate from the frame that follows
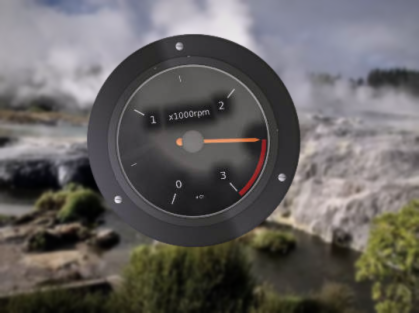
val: {"value": 2500, "unit": "rpm"}
